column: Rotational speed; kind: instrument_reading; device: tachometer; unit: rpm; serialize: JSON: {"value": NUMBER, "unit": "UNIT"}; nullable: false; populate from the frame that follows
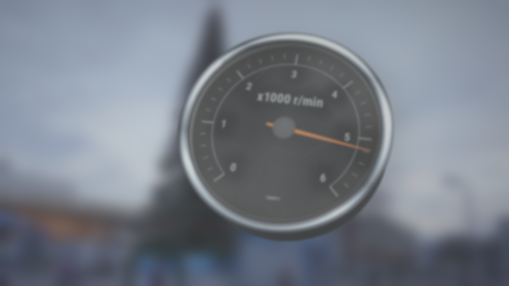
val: {"value": 5200, "unit": "rpm"}
